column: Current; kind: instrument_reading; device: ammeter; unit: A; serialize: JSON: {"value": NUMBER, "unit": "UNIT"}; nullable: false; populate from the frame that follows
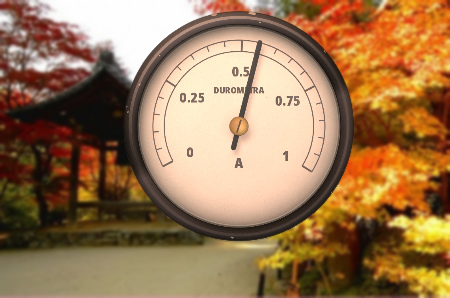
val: {"value": 0.55, "unit": "A"}
